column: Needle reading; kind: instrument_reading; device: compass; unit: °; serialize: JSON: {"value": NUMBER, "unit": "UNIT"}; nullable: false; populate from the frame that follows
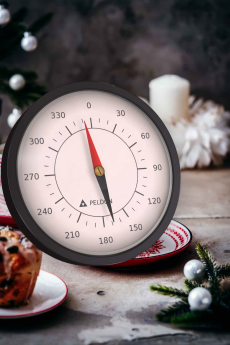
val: {"value": 350, "unit": "°"}
